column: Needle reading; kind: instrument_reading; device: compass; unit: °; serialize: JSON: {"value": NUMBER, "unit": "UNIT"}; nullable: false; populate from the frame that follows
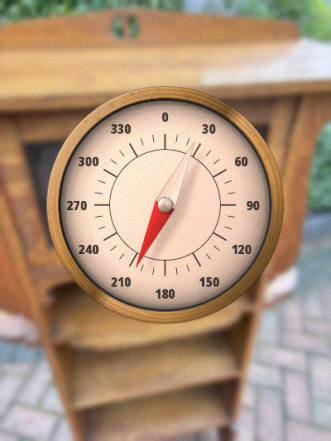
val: {"value": 205, "unit": "°"}
